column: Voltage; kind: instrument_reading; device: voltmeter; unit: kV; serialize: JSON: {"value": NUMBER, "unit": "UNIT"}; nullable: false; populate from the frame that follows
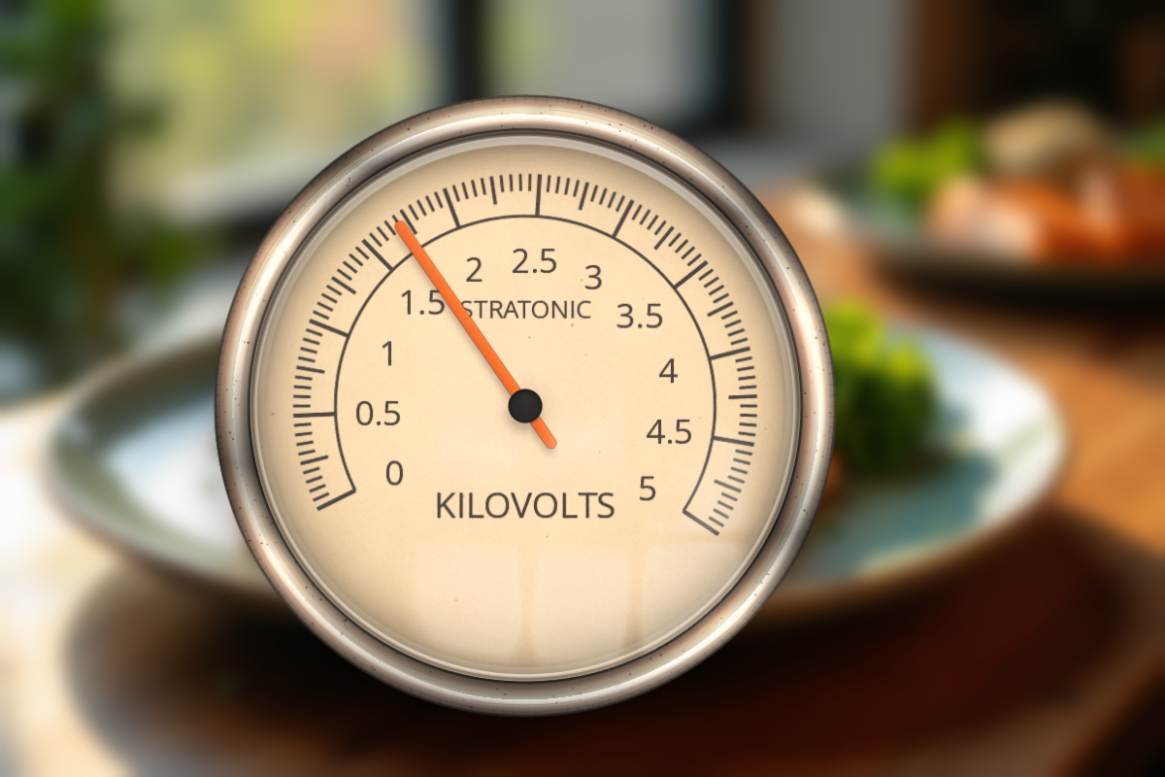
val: {"value": 1.7, "unit": "kV"}
